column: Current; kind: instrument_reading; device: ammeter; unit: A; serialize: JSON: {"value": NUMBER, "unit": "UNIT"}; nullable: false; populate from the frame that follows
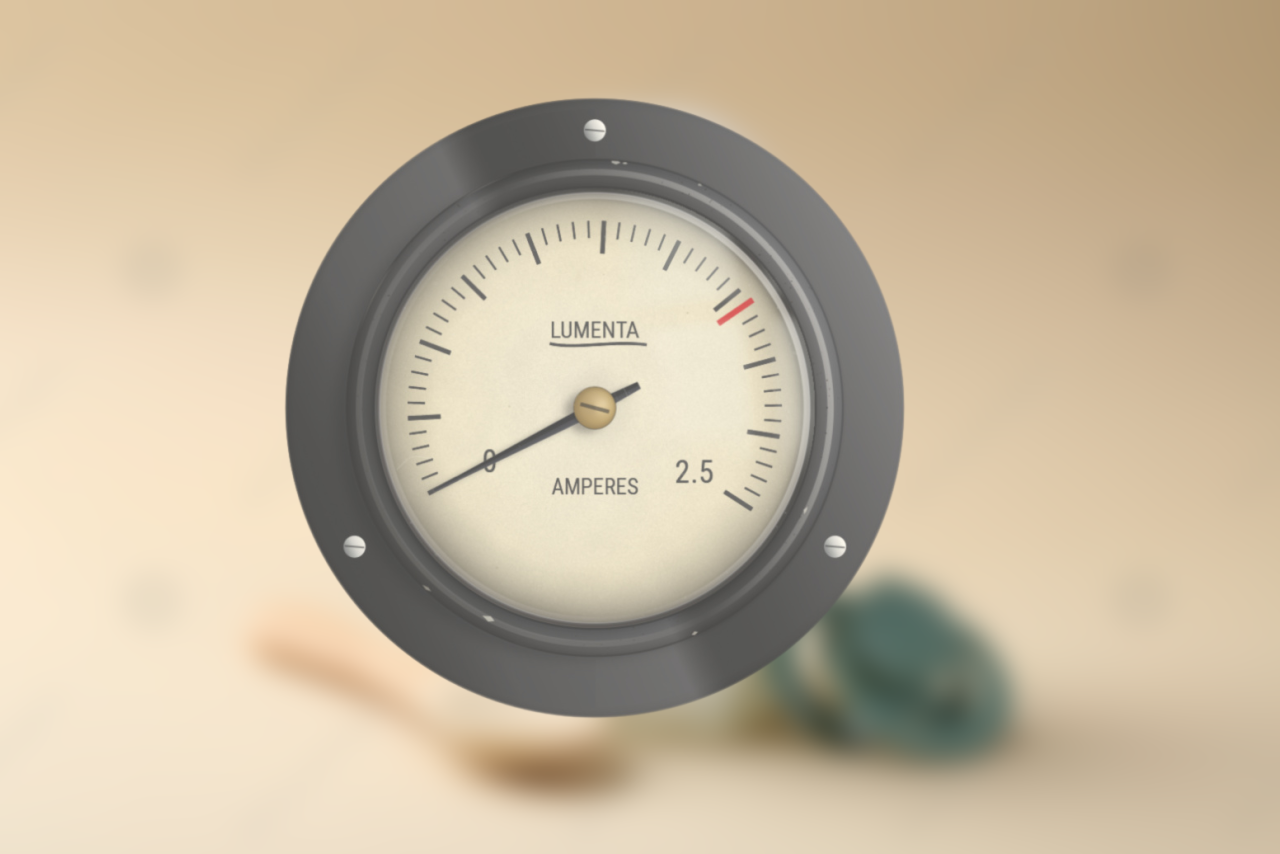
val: {"value": 0, "unit": "A"}
